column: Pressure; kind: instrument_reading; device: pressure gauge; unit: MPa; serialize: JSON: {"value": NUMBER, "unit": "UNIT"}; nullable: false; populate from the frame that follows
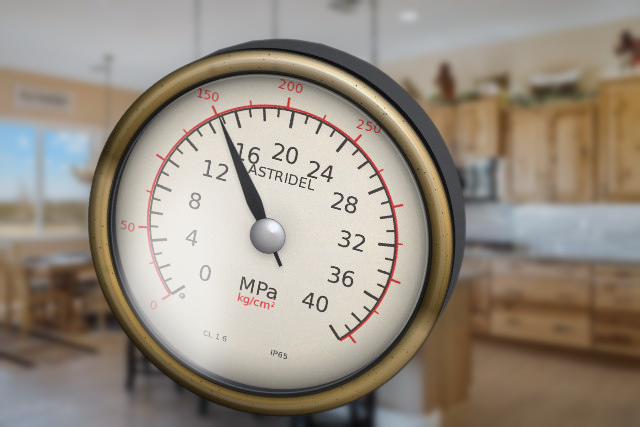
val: {"value": 15, "unit": "MPa"}
